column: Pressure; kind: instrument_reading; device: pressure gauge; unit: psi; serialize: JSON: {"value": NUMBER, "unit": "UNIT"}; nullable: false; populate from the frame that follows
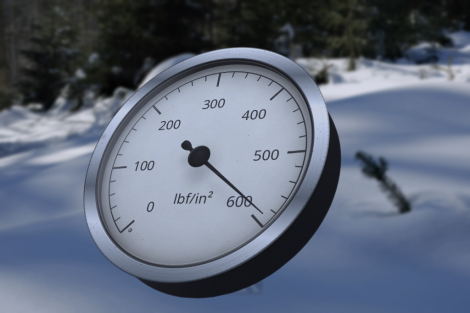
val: {"value": 590, "unit": "psi"}
